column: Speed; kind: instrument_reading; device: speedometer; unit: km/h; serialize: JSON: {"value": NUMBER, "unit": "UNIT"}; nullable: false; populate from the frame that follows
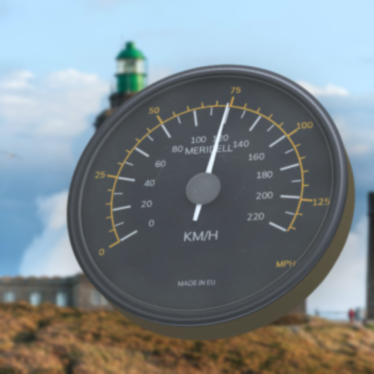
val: {"value": 120, "unit": "km/h"}
